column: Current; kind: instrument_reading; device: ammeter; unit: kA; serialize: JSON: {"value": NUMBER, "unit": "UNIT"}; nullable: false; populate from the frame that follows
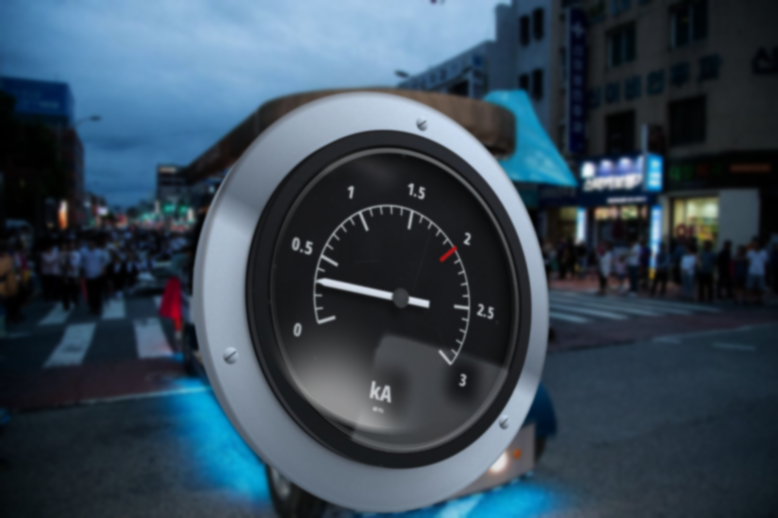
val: {"value": 0.3, "unit": "kA"}
